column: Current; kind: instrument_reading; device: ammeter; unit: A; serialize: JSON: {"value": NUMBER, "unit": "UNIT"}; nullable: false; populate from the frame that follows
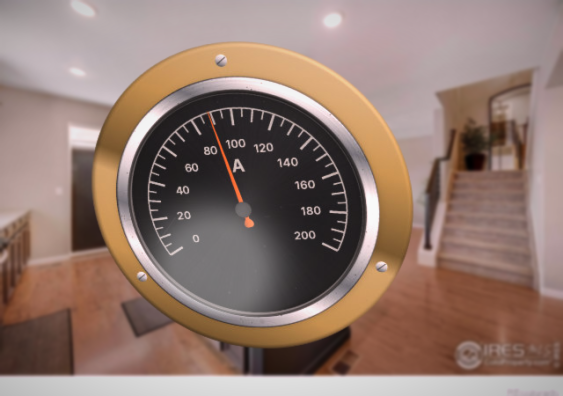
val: {"value": 90, "unit": "A"}
